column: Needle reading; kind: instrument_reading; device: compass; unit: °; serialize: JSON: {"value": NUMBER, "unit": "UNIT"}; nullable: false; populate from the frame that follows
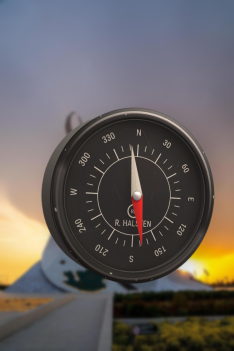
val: {"value": 170, "unit": "°"}
